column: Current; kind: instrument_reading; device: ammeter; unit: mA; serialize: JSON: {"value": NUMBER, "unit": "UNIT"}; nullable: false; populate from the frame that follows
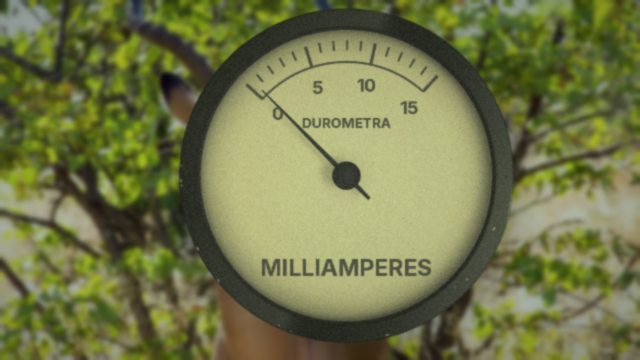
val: {"value": 0.5, "unit": "mA"}
